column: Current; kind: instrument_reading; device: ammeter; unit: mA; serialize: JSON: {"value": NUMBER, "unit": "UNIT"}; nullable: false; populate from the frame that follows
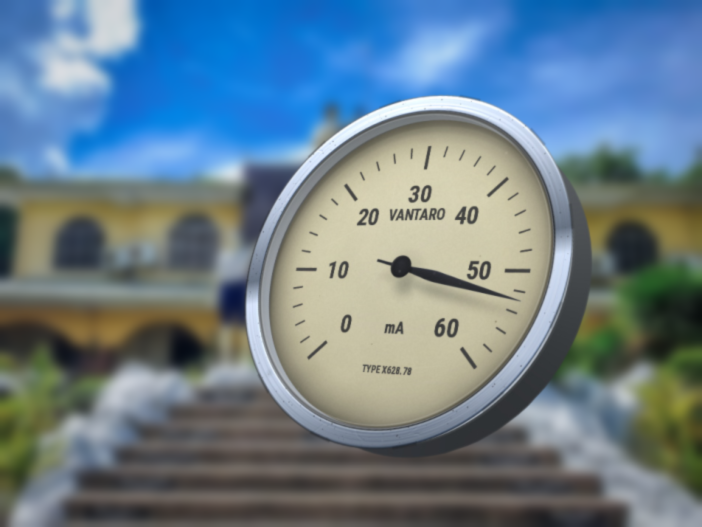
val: {"value": 53, "unit": "mA"}
